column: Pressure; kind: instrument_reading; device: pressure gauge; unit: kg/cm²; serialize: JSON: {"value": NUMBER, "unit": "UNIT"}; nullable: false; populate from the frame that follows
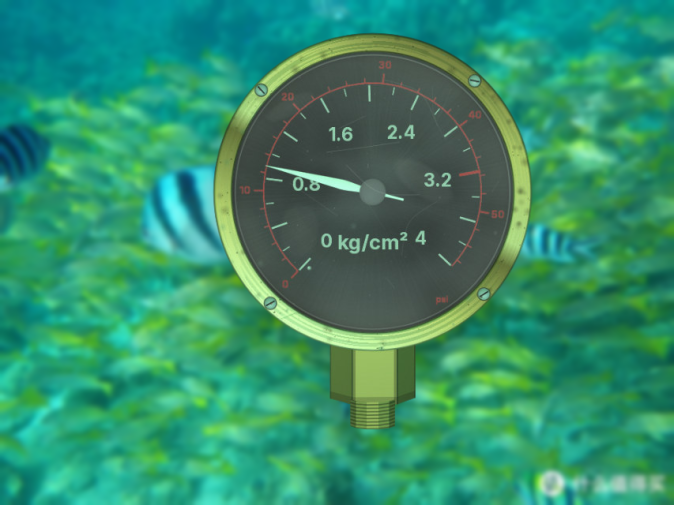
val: {"value": 0.9, "unit": "kg/cm²"}
